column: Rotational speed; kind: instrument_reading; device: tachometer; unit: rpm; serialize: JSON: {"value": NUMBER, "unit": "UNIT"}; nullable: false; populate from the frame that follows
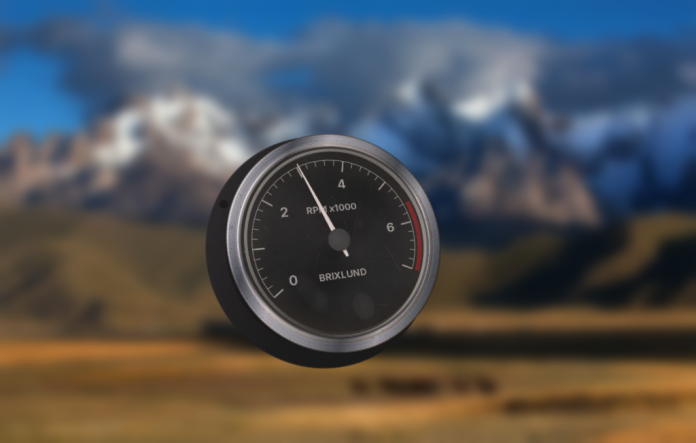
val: {"value": 3000, "unit": "rpm"}
